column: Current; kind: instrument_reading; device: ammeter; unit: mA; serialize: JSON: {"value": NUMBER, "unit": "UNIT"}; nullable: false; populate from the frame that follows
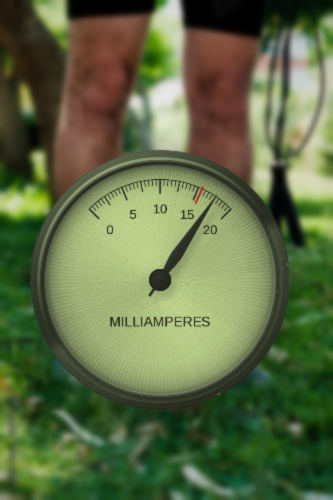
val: {"value": 17.5, "unit": "mA"}
